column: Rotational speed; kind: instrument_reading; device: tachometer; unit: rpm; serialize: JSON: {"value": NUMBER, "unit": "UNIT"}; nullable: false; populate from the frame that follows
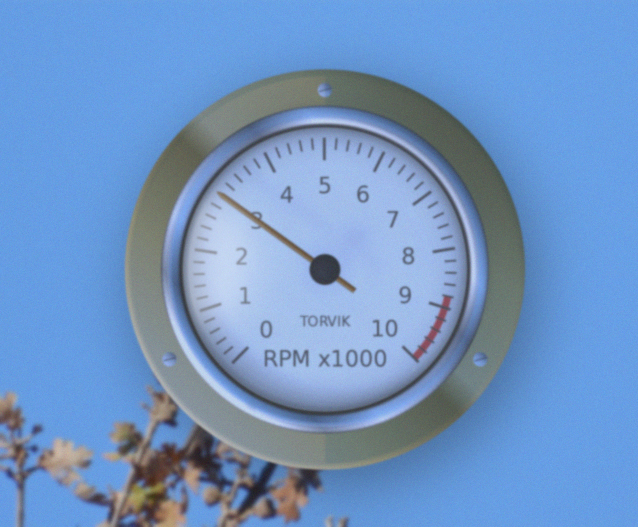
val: {"value": 3000, "unit": "rpm"}
